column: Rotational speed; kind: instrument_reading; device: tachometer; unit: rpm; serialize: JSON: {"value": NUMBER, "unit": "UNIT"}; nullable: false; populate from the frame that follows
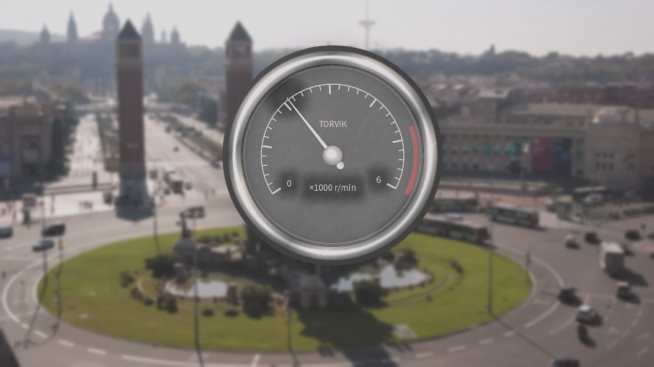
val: {"value": 2100, "unit": "rpm"}
